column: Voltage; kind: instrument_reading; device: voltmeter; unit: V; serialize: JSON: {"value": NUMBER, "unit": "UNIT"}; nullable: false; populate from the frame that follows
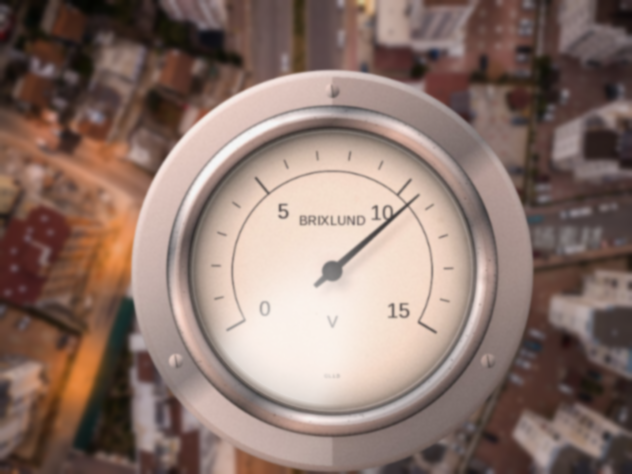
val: {"value": 10.5, "unit": "V"}
